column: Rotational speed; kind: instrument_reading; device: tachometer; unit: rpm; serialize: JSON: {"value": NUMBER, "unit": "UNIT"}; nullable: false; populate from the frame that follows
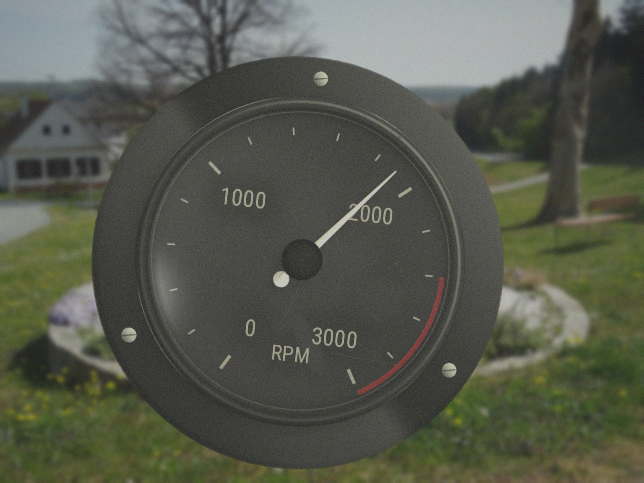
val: {"value": 1900, "unit": "rpm"}
